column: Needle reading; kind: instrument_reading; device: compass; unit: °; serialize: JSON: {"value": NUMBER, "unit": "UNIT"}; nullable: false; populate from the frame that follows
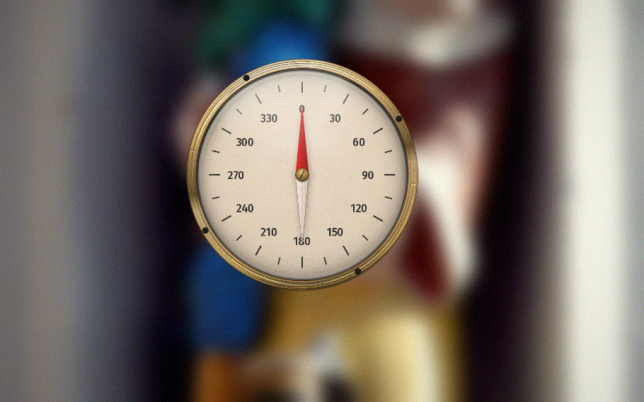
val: {"value": 0, "unit": "°"}
